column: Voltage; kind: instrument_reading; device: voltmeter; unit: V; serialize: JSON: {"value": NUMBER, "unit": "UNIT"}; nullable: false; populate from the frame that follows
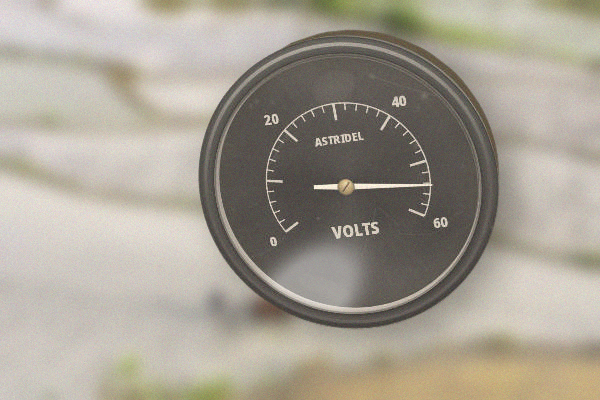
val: {"value": 54, "unit": "V"}
